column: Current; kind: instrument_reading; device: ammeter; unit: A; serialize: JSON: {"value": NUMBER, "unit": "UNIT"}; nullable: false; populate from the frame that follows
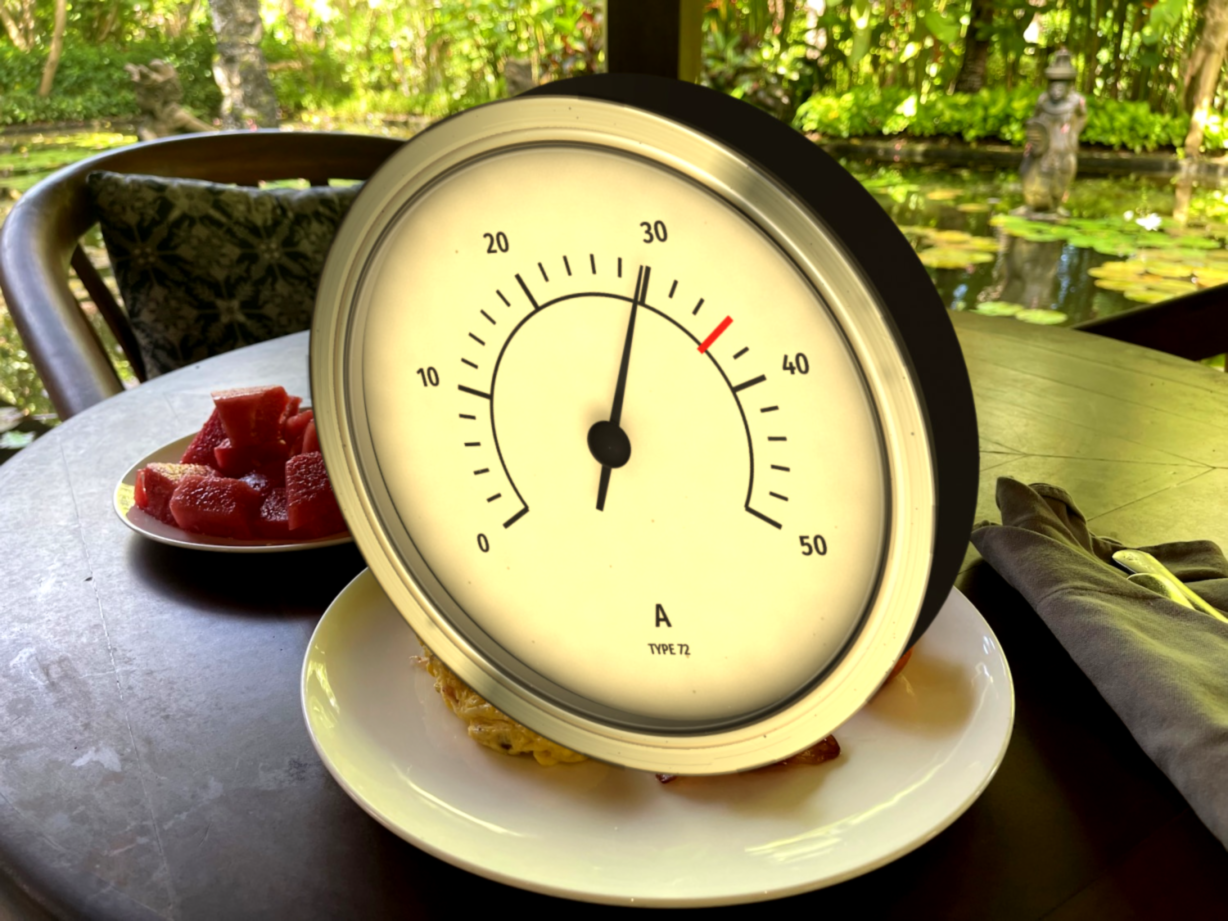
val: {"value": 30, "unit": "A"}
